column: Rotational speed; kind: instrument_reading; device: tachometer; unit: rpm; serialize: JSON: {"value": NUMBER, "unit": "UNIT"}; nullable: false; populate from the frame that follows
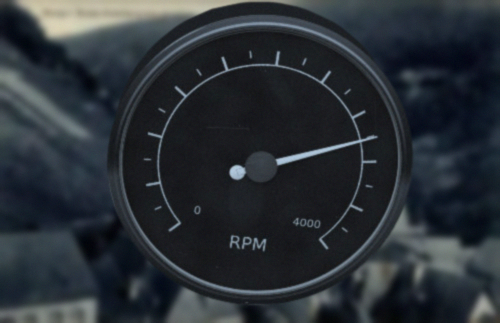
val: {"value": 3000, "unit": "rpm"}
